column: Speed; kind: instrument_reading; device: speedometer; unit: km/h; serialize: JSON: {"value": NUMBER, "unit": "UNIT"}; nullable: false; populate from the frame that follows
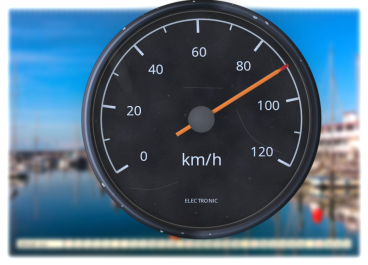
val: {"value": 90, "unit": "km/h"}
